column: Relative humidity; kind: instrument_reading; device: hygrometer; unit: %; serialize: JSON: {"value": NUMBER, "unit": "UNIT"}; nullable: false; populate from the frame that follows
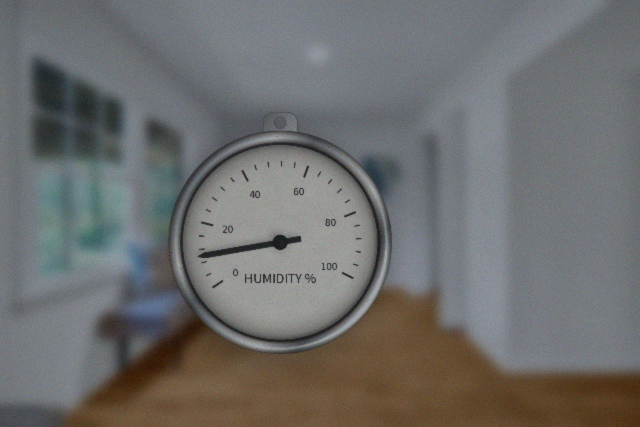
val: {"value": 10, "unit": "%"}
